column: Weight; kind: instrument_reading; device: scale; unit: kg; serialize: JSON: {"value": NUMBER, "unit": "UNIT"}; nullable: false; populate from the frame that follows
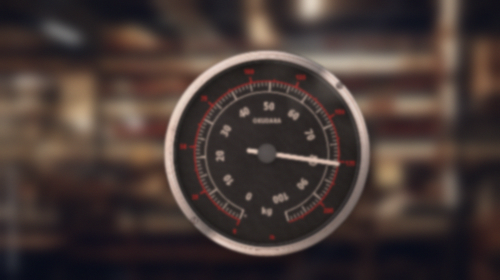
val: {"value": 80, "unit": "kg"}
